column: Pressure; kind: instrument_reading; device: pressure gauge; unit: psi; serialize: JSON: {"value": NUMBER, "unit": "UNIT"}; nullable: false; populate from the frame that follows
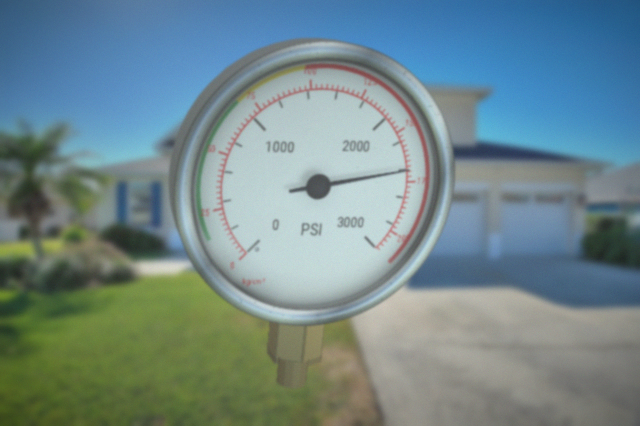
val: {"value": 2400, "unit": "psi"}
